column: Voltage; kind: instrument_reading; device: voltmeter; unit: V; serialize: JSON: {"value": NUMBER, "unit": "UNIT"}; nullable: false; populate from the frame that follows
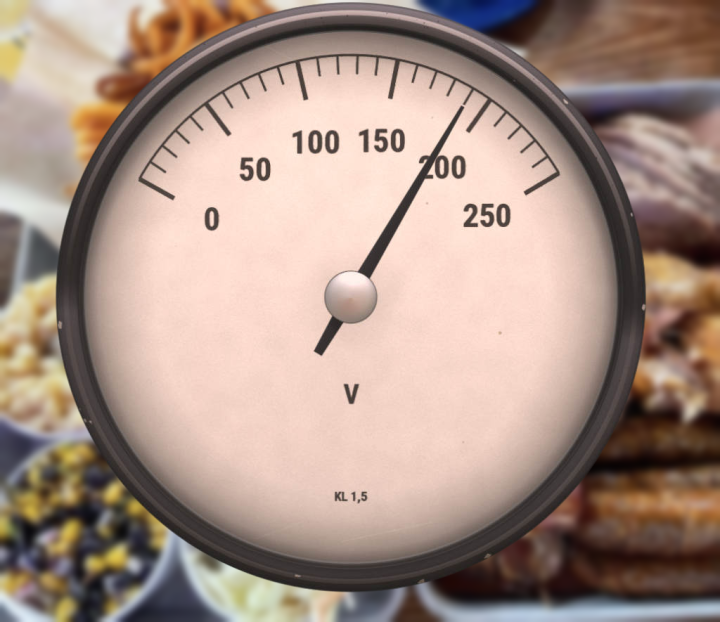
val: {"value": 190, "unit": "V"}
